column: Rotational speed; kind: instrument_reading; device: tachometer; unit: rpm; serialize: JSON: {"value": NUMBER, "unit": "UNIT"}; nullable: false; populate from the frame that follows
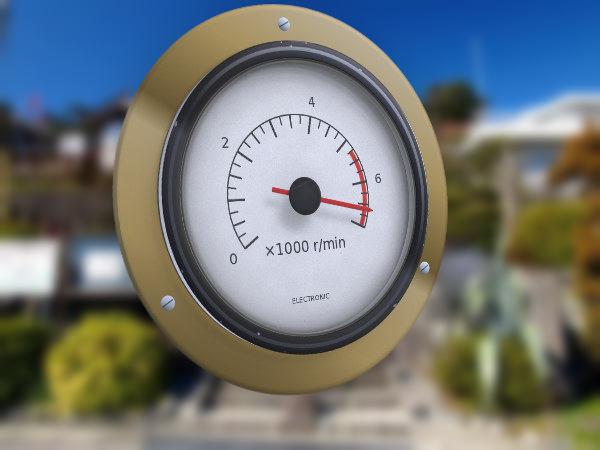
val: {"value": 6625, "unit": "rpm"}
